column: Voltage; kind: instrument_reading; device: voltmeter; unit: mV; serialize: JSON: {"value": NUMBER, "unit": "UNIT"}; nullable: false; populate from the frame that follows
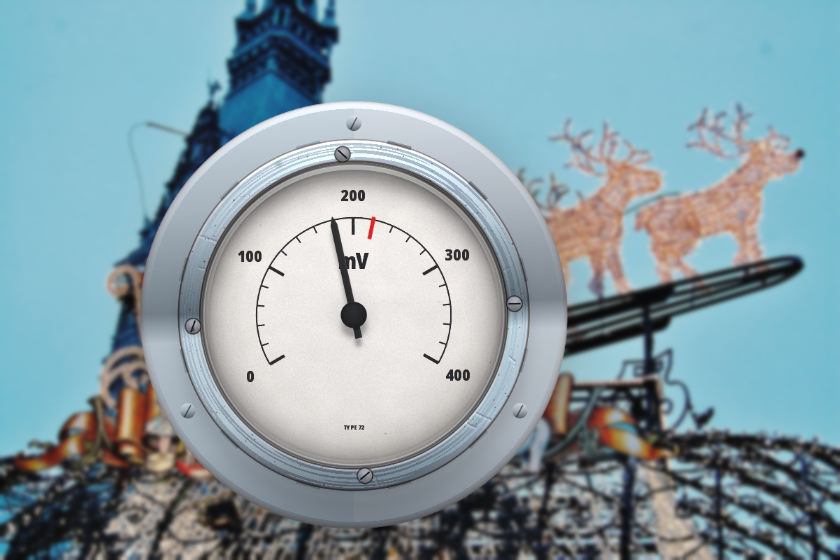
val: {"value": 180, "unit": "mV"}
